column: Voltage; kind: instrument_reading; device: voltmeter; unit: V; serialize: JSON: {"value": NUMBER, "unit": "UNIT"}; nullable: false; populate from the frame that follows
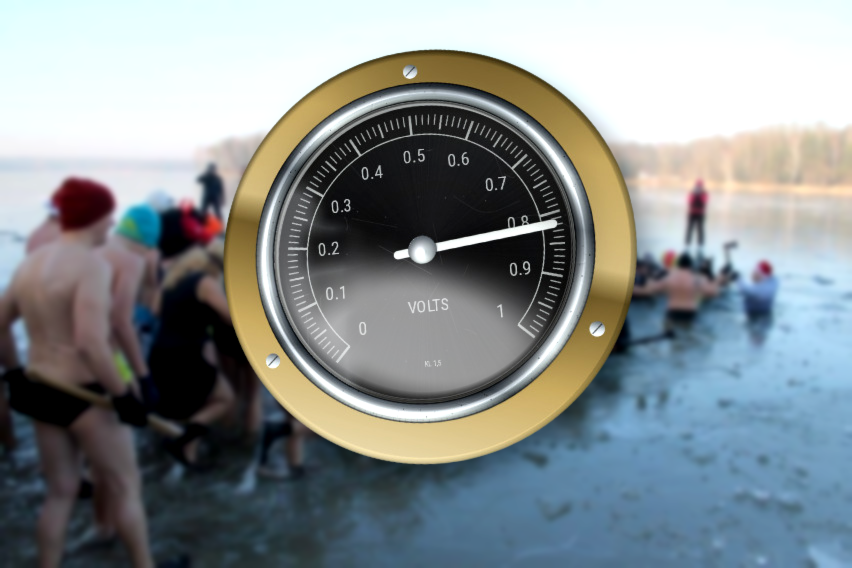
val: {"value": 0.82, "unit": "V"}
